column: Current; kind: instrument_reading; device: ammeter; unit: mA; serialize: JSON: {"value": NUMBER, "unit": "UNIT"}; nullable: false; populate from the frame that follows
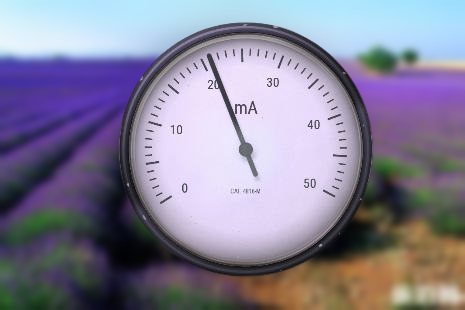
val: {"value": 21, "unit": "mA"}
